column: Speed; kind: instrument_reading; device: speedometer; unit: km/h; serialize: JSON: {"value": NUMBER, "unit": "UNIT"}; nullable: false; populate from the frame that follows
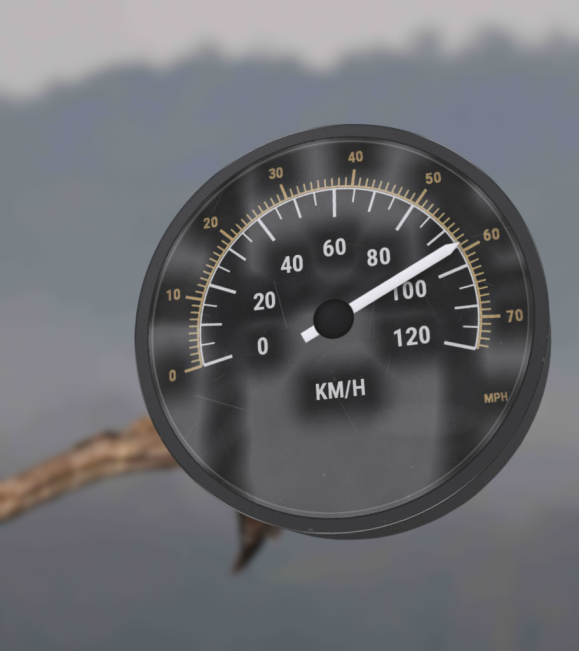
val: {"value": 95, "unit": "km/h"}
